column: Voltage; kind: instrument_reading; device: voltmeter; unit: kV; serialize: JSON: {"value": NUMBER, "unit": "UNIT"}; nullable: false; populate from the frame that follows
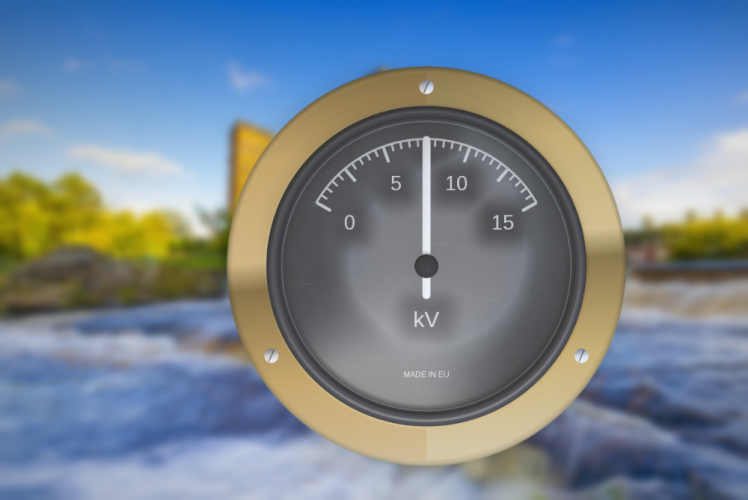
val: {"value": 7.5, "unit": "kV"}
